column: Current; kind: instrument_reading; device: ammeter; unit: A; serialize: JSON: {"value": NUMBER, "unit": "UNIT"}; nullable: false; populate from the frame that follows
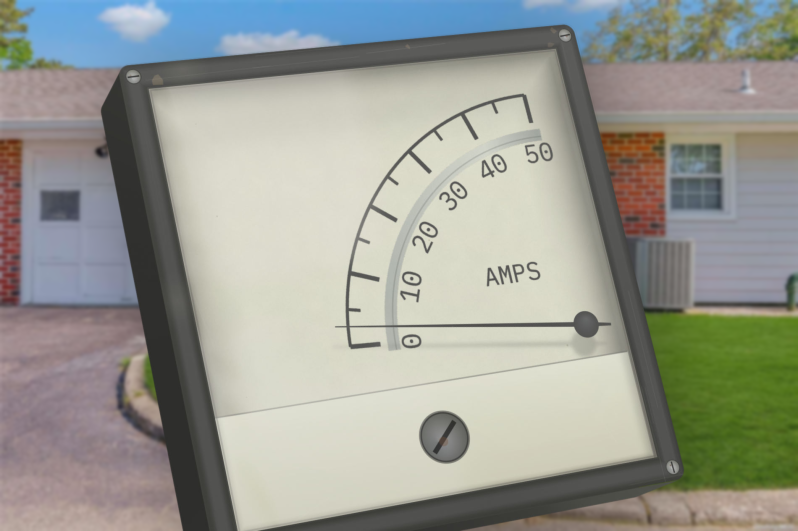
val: {"value": 2.5, "unit": "A"}
